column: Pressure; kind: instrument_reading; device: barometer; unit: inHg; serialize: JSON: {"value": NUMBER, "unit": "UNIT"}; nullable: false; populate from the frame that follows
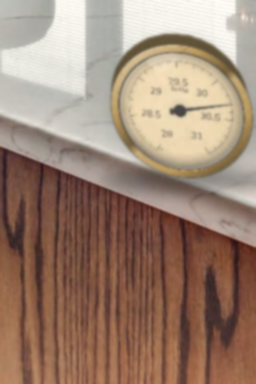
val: {"value": 30.3, "unit": "inHg"}
